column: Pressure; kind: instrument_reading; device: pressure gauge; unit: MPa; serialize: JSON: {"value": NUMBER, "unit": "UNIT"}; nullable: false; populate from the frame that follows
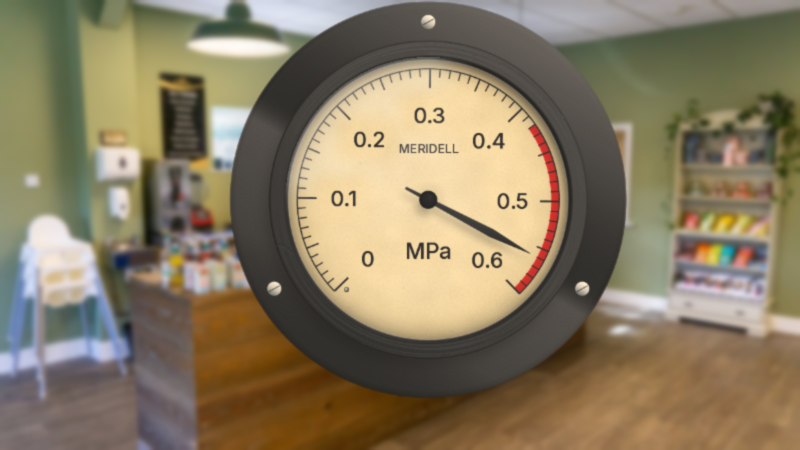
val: {"value": 0.56, "unit": "MPa"}
